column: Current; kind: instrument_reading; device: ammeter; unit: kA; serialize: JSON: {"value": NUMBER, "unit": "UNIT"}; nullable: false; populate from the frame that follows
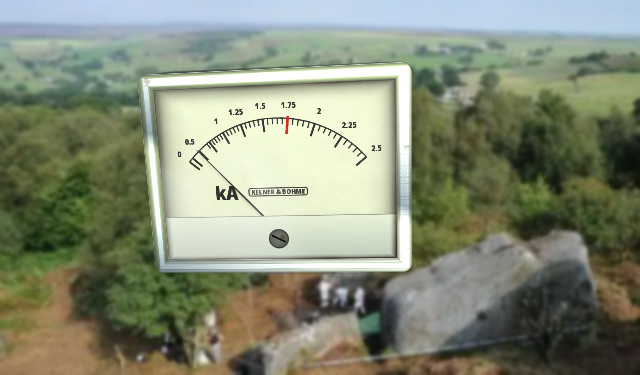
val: {"value": 0.5, "unit": "kA"}
